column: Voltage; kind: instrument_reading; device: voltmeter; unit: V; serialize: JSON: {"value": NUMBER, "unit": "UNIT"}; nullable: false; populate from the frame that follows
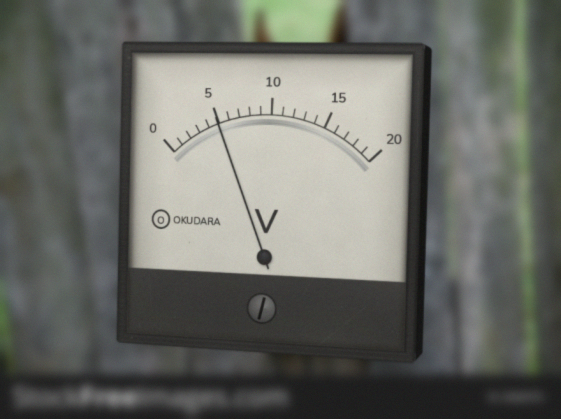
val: {"value": 5, "unit": "V"}
